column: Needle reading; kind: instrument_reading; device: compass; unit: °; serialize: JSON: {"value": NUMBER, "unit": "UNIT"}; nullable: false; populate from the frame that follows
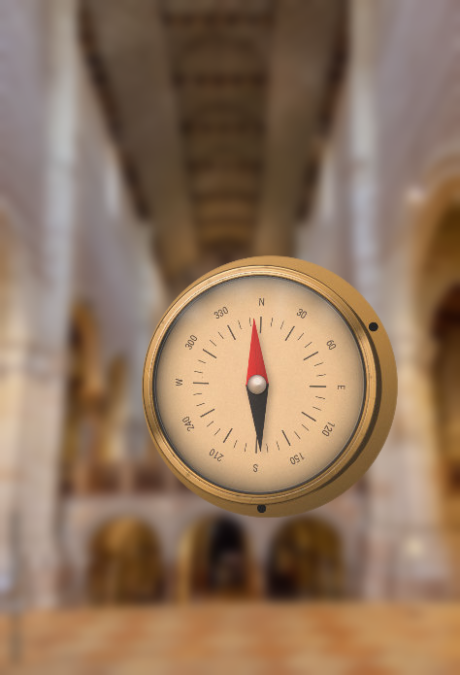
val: {"value": 355, "unit": "°"}
